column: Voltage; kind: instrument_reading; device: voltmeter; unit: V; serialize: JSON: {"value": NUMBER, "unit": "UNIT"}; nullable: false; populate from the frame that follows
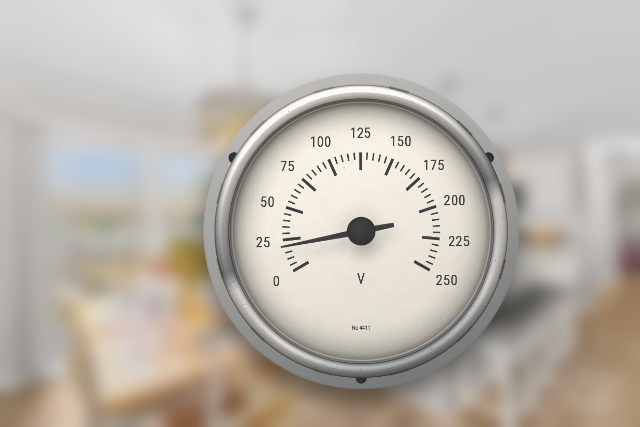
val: {"value": 20, "unit": "V"}
